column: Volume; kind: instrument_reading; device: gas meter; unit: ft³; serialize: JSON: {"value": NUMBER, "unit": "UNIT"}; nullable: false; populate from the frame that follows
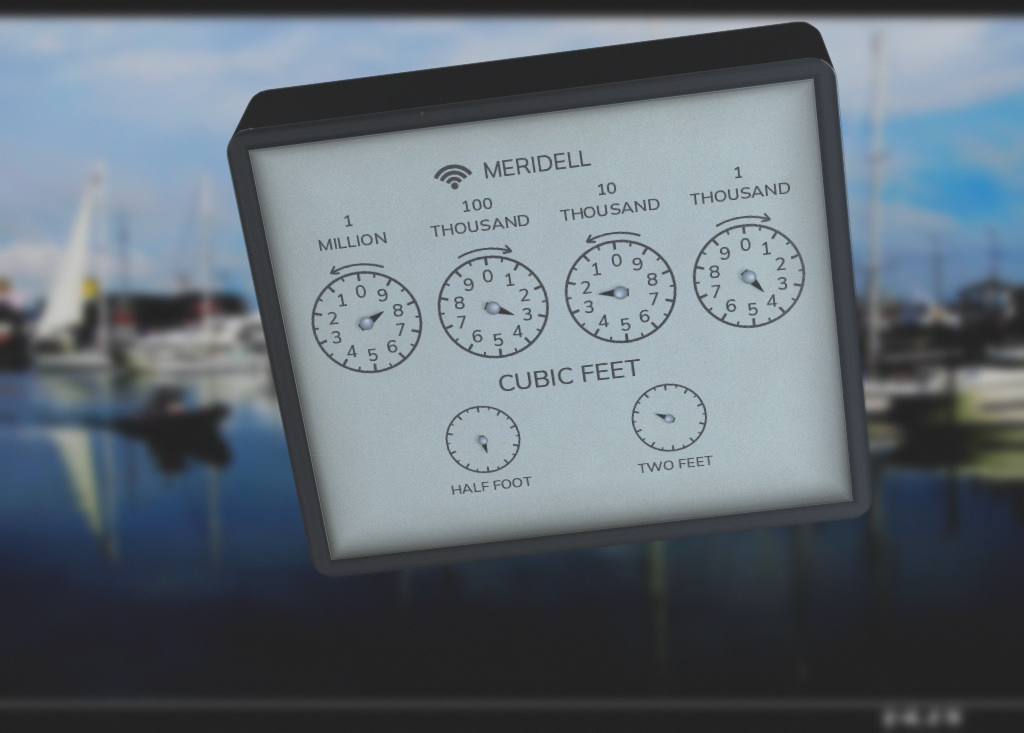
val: {"value": 832400, "unit": "ft³"}
